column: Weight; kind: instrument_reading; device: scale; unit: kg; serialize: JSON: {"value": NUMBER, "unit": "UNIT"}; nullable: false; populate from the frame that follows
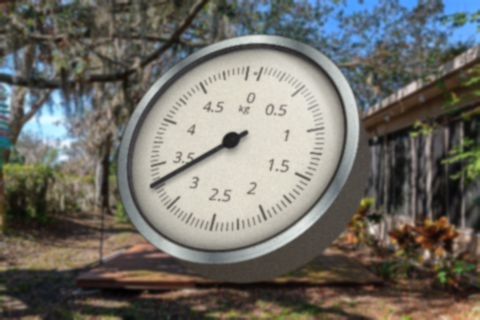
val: {"value": 3.25, "unit": "kg"}
